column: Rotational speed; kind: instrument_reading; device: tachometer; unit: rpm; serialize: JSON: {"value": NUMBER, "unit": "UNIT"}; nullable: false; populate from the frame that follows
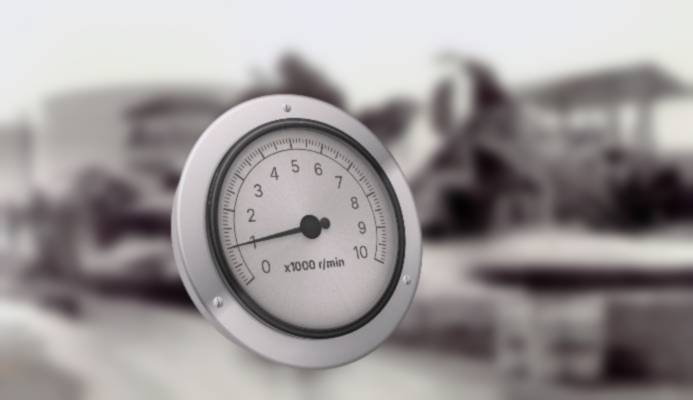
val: {"value": 1000, "unit": "rpm"}
